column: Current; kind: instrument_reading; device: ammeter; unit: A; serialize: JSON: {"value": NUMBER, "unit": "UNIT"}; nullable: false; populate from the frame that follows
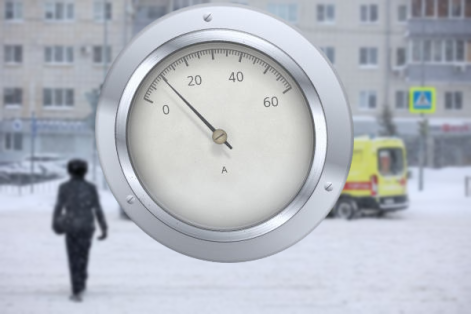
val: {"value": 10, "unit": "A"}
